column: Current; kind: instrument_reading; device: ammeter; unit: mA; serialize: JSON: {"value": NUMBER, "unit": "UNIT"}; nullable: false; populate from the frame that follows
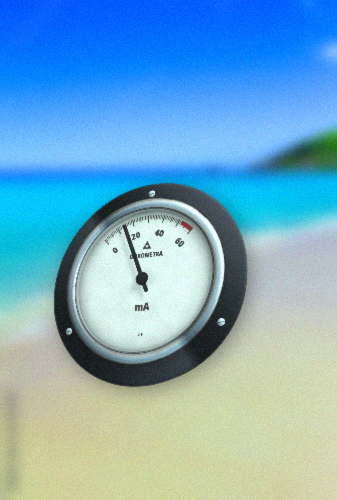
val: {"value": 15, "unit": "mA"}
